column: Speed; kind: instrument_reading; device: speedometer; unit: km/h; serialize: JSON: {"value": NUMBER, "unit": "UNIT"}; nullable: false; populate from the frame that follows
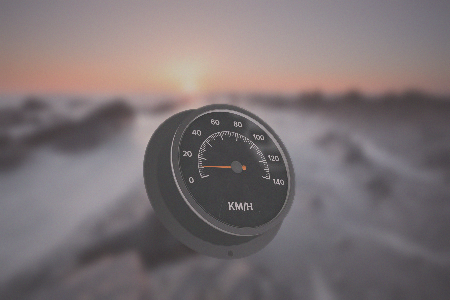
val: {"value": 10, "unit": "km/h"}
